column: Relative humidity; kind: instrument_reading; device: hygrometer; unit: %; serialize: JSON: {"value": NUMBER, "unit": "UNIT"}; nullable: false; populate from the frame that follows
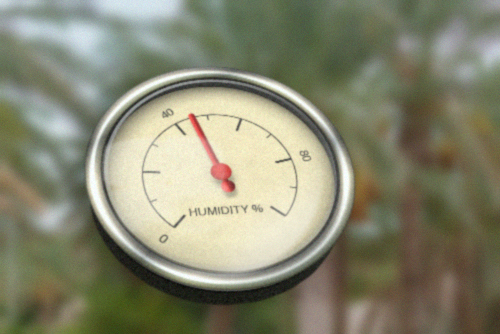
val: {"value": 45, "unit": "%"}
